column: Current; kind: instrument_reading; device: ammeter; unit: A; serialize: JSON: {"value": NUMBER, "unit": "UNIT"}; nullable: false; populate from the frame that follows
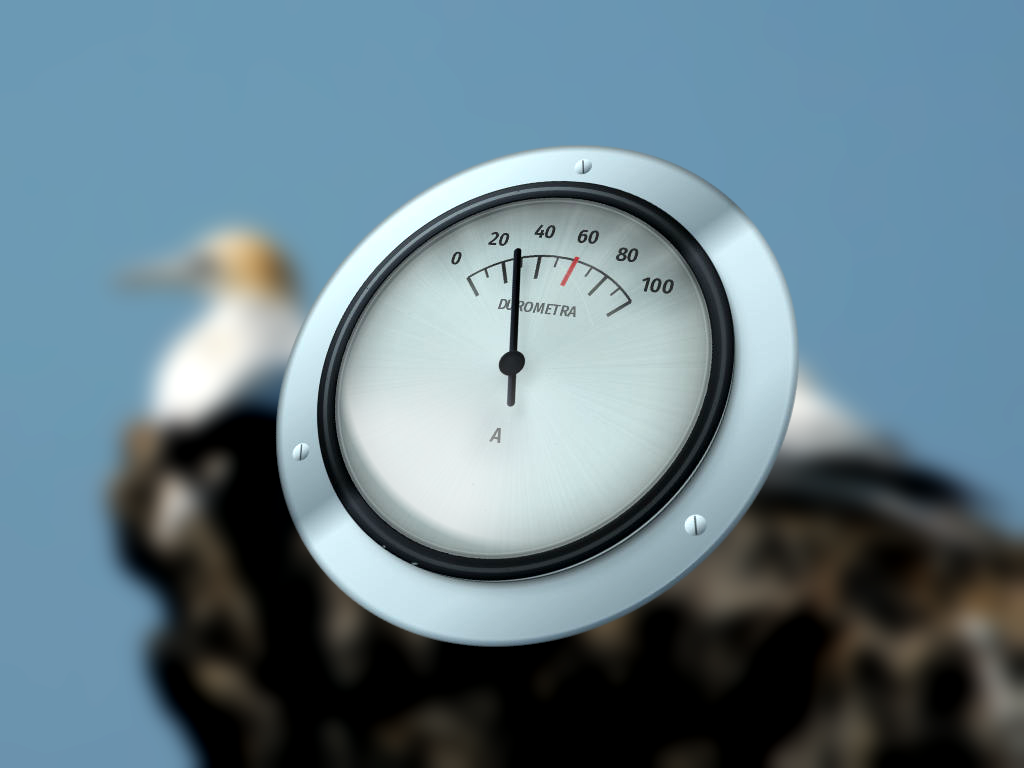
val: {"value": 30, "unit": "A"}
